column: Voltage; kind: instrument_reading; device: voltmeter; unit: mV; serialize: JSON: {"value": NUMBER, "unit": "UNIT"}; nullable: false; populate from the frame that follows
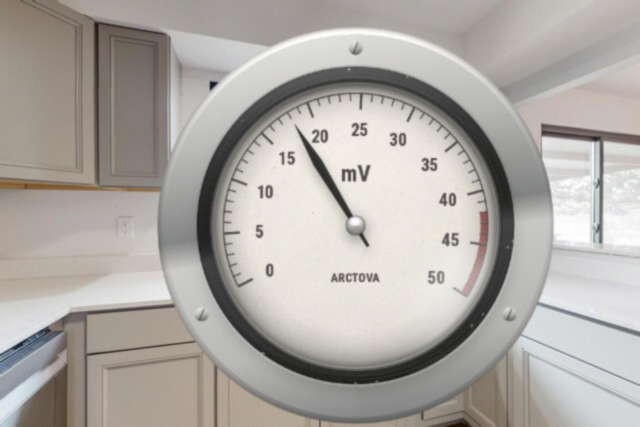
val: {"value": 18, "unit": "mV"}
